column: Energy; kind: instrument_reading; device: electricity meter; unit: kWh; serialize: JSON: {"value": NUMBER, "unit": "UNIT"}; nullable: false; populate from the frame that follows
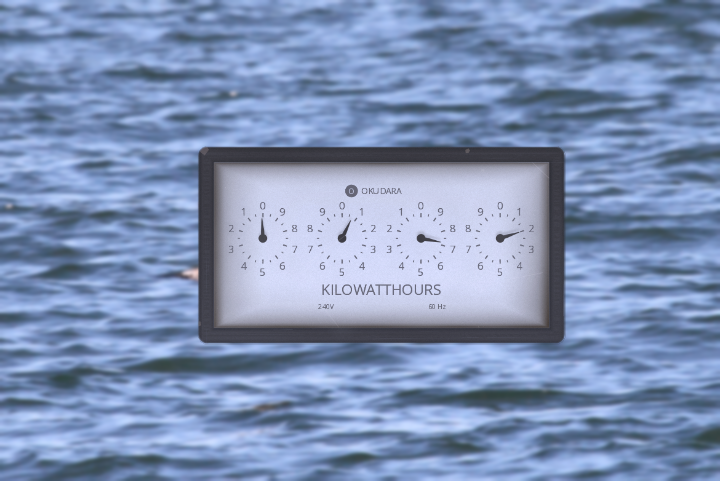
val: {"value": 72, "unit": "kWh"}
